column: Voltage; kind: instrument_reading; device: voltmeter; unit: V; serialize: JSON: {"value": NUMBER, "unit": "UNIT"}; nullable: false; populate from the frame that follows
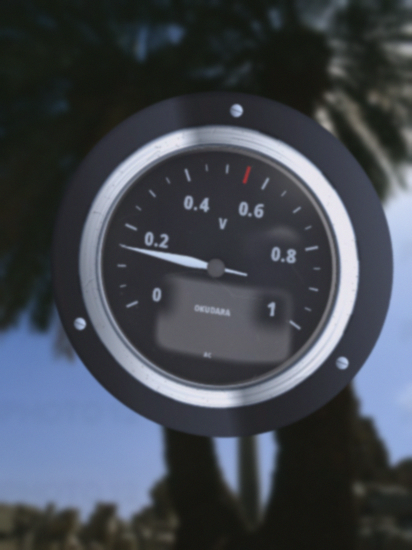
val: {"value": 0.15, "unit": "V"}
